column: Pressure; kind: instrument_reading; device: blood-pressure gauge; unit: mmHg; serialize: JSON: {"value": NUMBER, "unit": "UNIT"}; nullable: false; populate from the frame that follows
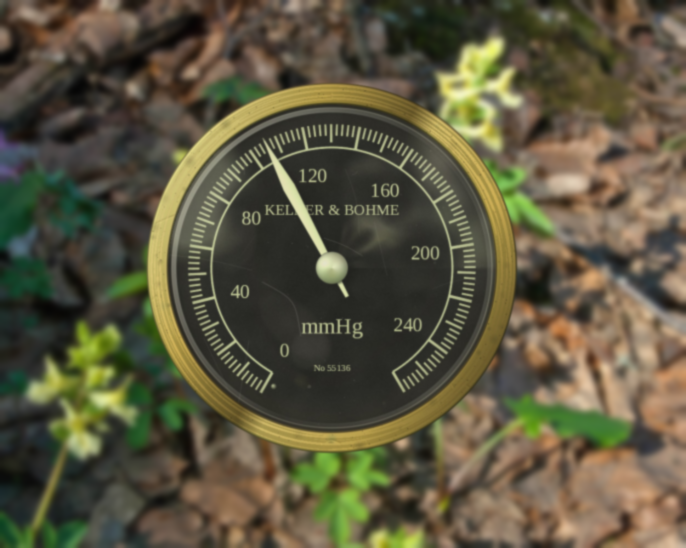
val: {"value": 106, "unit": "mmHg"}
